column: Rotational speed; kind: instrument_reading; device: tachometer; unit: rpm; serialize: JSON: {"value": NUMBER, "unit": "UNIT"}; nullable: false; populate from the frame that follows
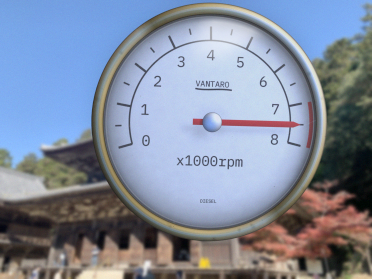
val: {"value": 7500, "unit": "rpm"}
